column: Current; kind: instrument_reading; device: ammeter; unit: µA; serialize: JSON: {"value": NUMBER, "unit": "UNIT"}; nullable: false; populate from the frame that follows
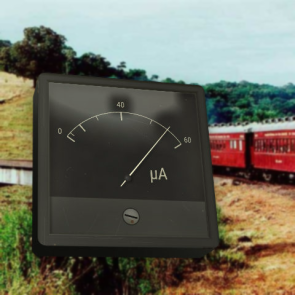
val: {"value": 55, "unit": "µA"}
